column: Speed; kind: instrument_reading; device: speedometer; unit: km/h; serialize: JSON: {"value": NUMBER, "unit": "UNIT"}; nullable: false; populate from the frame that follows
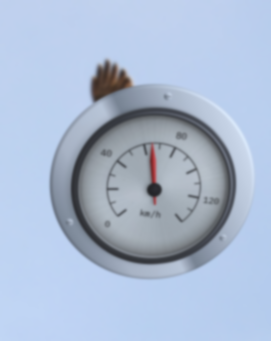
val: {"value": 65, "unit": "km/h"}
